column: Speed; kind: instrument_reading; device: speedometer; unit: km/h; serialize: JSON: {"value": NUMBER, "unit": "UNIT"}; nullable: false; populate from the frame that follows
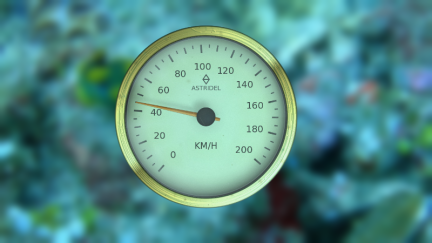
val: {"value": 45, "unit": "km/h"}
